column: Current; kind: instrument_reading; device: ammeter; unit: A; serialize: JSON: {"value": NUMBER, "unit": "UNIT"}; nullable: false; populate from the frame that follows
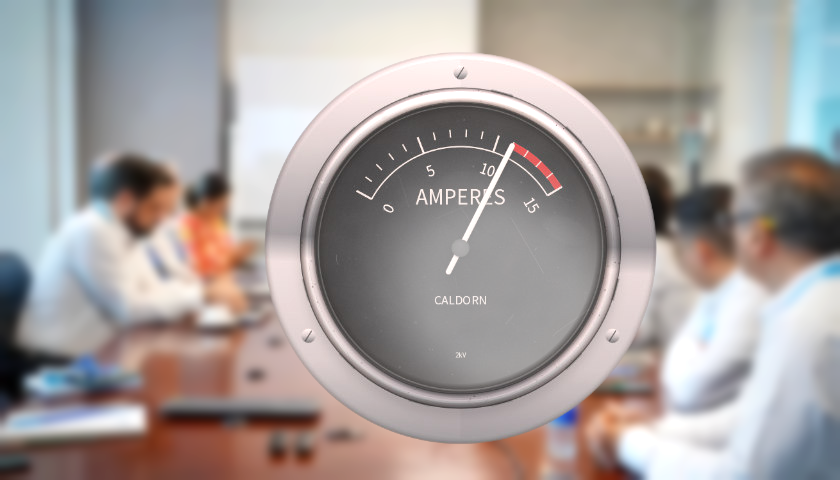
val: {"value": 11, "unit": "A"}
